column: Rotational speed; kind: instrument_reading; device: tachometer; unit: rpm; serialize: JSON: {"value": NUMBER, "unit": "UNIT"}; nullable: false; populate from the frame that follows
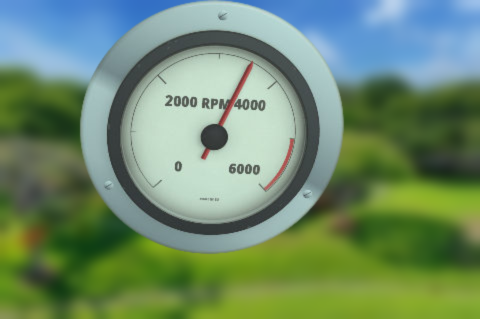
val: {"value": 3500, "unit": "rpm"}
